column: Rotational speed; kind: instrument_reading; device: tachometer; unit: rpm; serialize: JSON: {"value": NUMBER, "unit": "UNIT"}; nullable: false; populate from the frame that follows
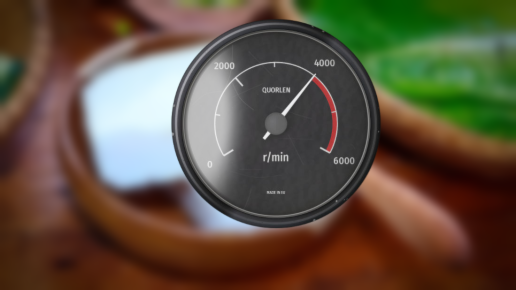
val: {"value": 4000, "unit": "rpm"}
